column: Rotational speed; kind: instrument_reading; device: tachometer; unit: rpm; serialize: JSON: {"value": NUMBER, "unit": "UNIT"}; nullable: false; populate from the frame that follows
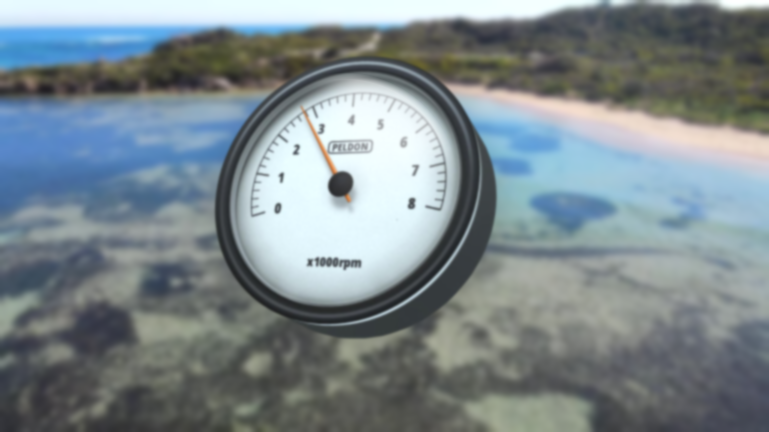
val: {"value": 2800, "unit": "rpm"}
